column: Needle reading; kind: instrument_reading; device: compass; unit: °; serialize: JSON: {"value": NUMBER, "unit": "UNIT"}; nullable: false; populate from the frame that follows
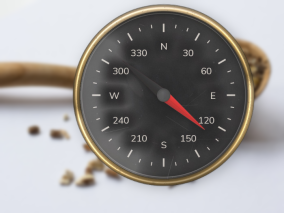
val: {"value": 130, "unit": "°"}
